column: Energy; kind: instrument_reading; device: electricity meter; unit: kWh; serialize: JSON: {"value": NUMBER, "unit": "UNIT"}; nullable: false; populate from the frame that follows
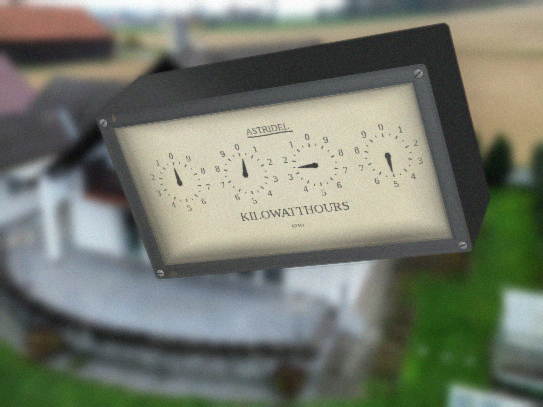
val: {"value": 25, "unit": "kWh"}
